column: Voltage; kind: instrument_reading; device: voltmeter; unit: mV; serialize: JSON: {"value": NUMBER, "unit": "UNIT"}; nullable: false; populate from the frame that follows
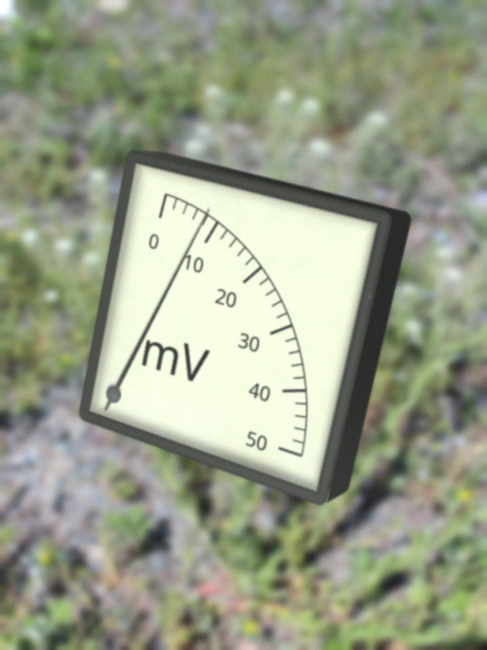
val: {"value": 8, "unit": "mV"}
